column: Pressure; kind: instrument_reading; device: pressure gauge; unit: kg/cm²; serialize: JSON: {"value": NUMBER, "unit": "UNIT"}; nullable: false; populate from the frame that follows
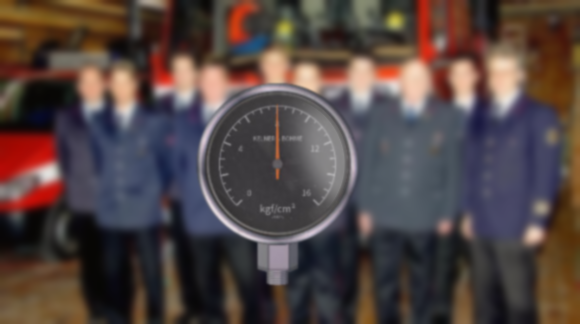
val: {"value": 8, "unit": "kg/cm²"}
